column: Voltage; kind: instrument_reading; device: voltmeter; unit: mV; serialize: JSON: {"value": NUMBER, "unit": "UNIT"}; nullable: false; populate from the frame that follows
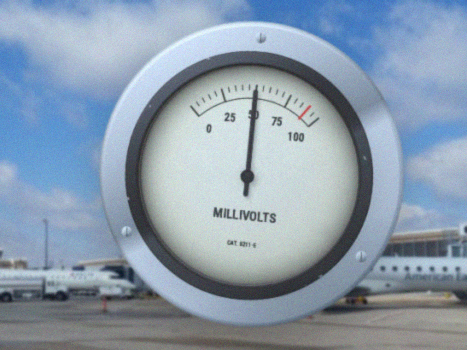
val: {"value": 50, "unit": "mV"}
